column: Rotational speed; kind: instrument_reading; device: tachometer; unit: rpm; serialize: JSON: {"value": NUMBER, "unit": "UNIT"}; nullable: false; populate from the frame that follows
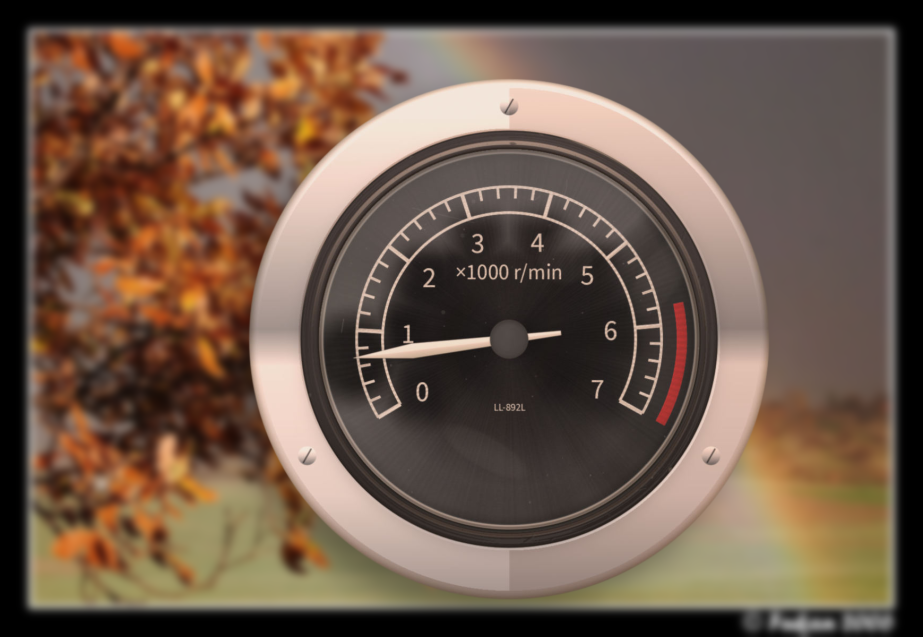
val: {"value": 700, "unit": "rpm"}
